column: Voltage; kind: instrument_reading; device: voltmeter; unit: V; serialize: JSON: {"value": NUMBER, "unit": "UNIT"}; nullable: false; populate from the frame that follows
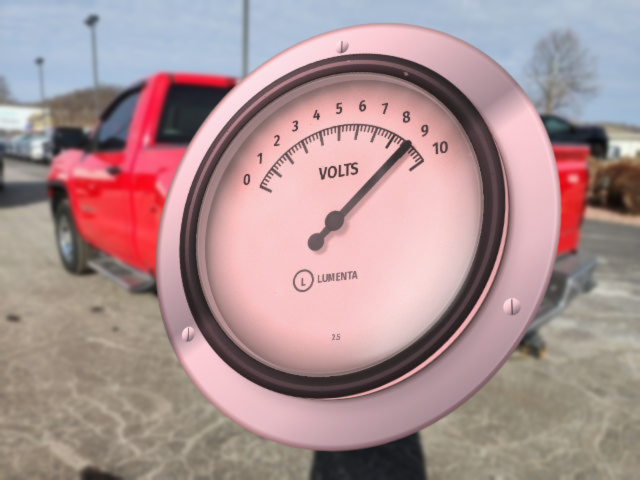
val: {"value": 9, "unit": "V"}
